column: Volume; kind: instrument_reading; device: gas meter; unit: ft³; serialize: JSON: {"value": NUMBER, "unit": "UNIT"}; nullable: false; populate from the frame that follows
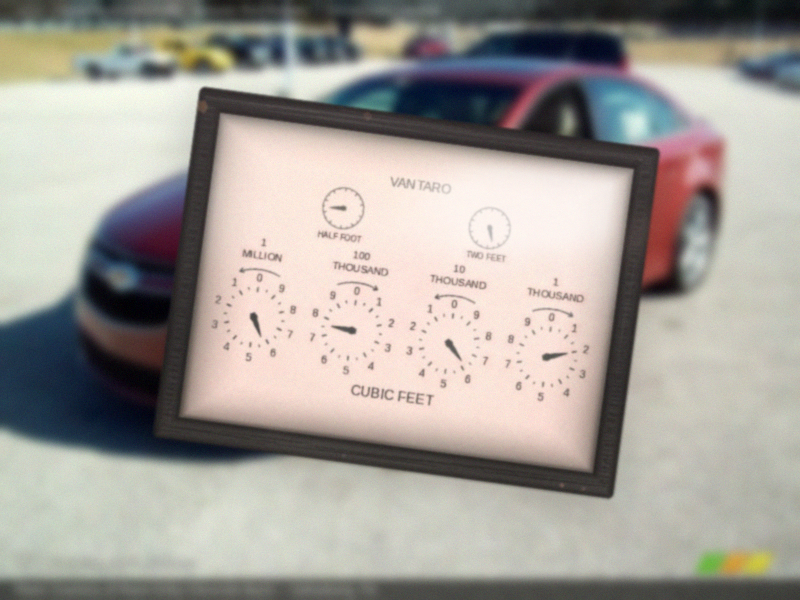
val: {"value": 576200, "unit": "ft³"}
